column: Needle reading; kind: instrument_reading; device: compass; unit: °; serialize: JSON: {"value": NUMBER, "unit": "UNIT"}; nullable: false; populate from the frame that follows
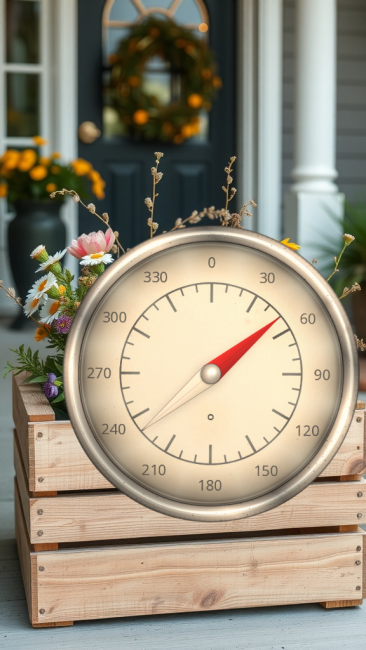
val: {"value": 50, "unit": "°"}
